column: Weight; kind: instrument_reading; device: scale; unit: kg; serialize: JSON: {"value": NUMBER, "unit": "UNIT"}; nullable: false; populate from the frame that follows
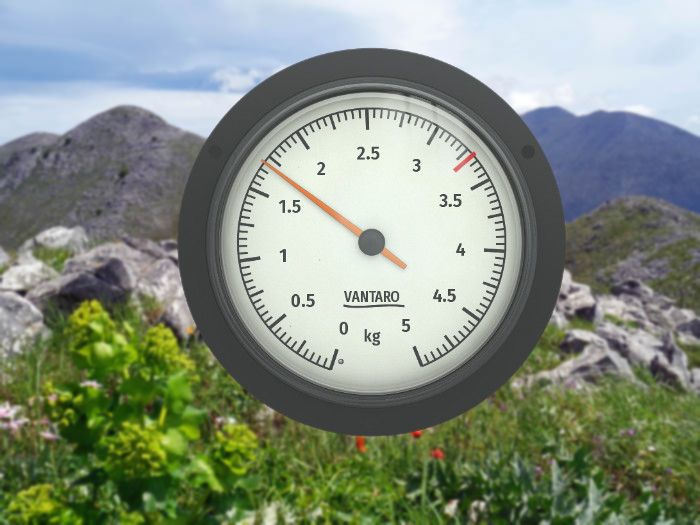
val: {"value": 1.7, "unit": "kg"}
